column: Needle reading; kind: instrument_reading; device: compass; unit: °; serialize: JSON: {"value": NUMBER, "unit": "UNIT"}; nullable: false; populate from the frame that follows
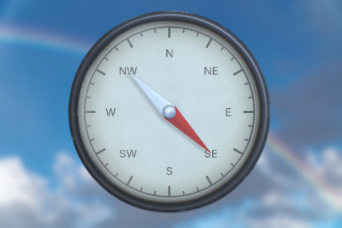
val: {"value": 135, "unit": "°"}
